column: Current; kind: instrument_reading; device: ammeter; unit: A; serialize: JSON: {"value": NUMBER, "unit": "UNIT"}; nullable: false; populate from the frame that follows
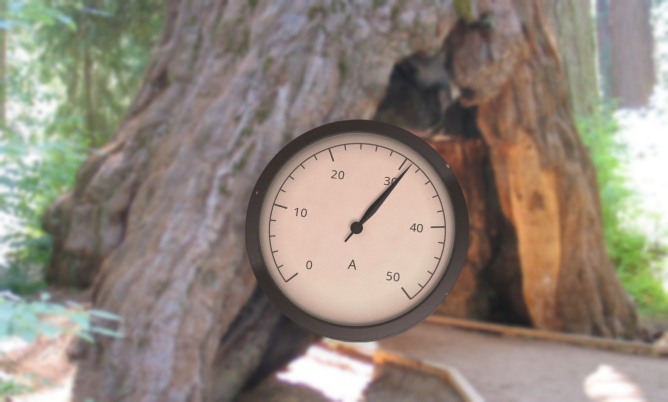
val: {"value": 31, "unit": "A"}
